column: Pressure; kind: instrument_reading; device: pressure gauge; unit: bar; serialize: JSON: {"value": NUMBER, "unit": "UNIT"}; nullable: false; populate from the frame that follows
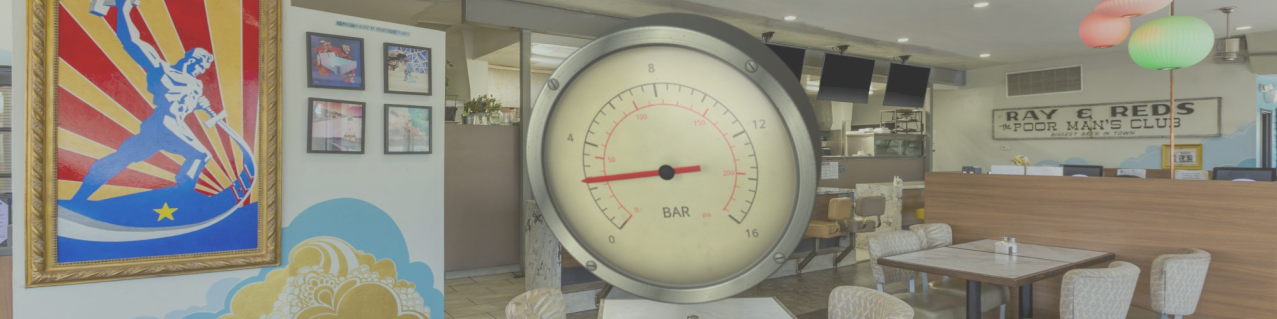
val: {"value": 2.5, "unit": "bar"}
